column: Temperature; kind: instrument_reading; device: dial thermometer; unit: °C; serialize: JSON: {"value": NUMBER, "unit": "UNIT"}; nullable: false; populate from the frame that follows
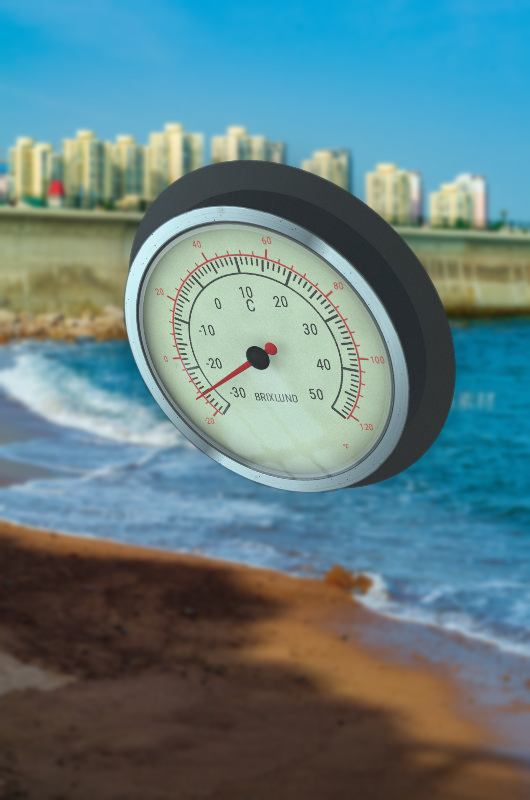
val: {"value": -25, "unit": "°C"}
